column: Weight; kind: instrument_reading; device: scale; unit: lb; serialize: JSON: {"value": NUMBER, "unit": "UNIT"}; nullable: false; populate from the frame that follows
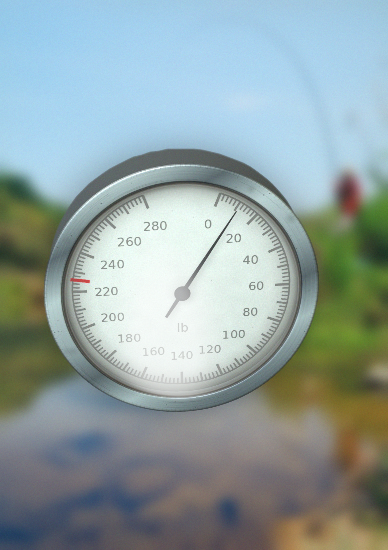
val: {"value": 10, "unit": "lb"}
